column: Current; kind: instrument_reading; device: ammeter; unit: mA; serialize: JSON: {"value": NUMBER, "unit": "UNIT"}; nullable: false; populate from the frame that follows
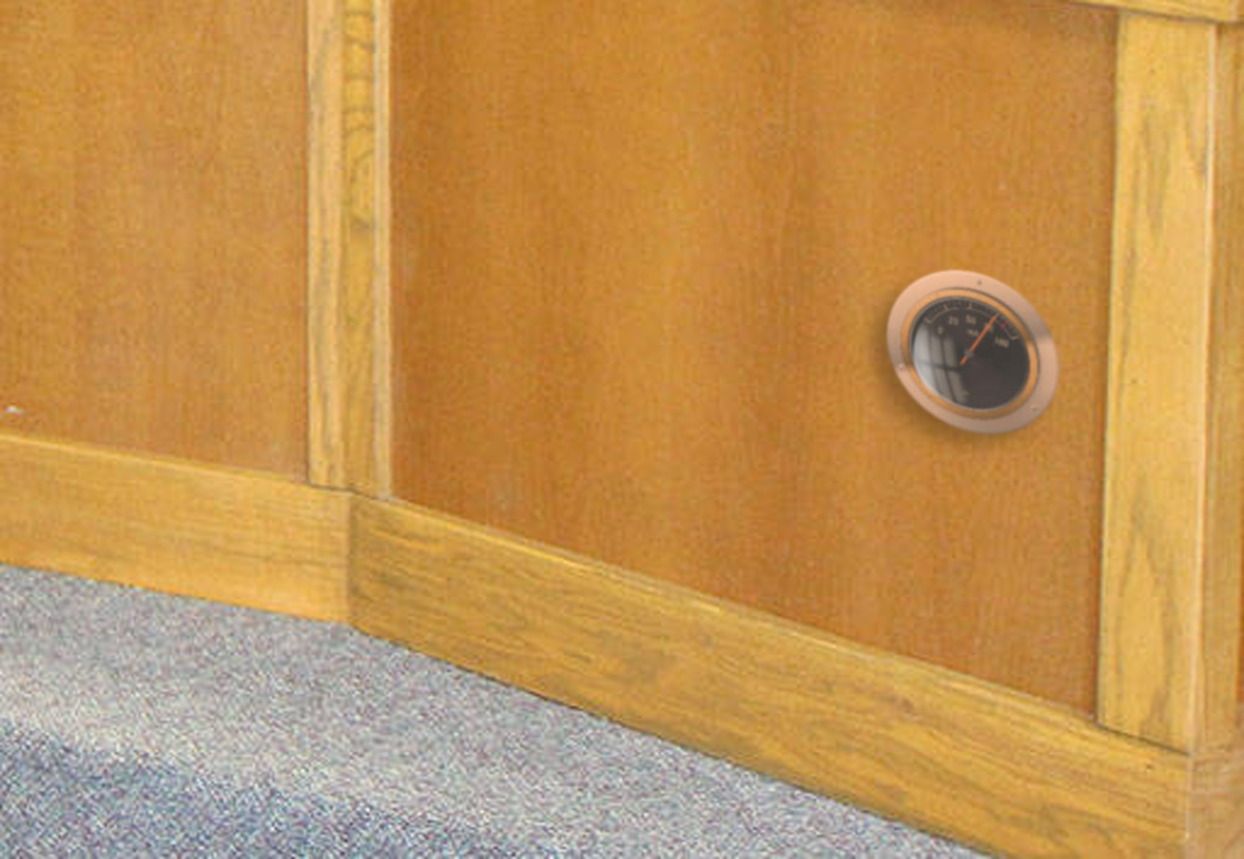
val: {"value": 75, "unit": "mA"}
